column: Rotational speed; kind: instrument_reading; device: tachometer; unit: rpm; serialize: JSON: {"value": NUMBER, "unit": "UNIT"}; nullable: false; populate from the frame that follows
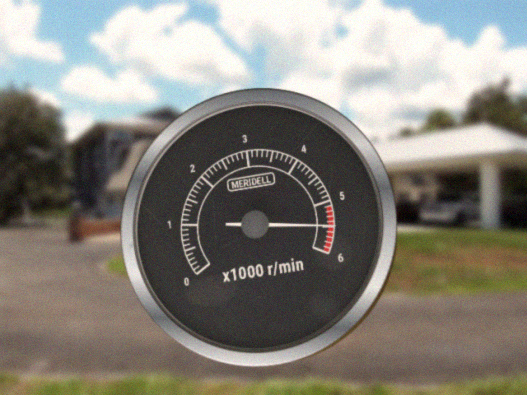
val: {"value": 5500, "unit": "rpm"}
